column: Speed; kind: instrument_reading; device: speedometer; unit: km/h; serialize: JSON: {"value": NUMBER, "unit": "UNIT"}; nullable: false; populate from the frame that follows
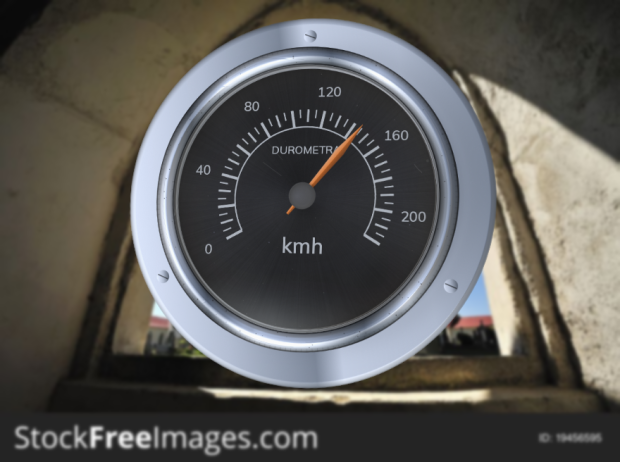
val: {"value": 145, "unit": "km/h"}
